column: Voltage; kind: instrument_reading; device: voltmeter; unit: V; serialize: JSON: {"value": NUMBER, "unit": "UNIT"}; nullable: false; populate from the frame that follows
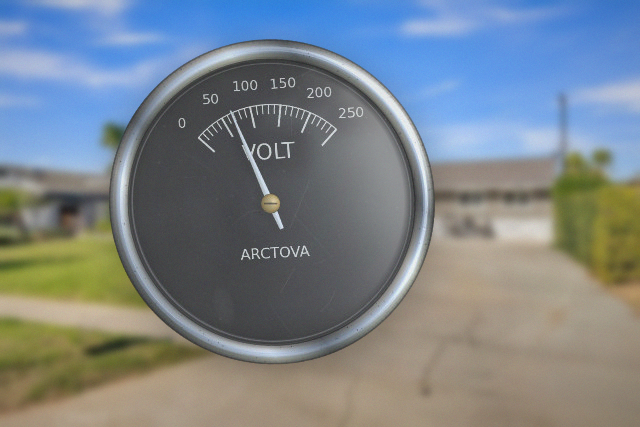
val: {"value": 70, "unit": "V"}
